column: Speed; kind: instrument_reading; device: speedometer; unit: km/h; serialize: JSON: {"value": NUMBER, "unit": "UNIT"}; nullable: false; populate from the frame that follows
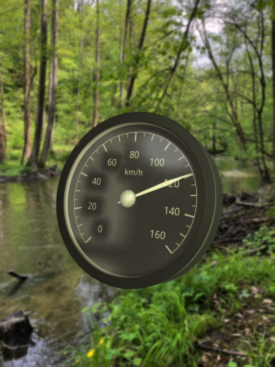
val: {"value": 120, "unit": "km/h"}
